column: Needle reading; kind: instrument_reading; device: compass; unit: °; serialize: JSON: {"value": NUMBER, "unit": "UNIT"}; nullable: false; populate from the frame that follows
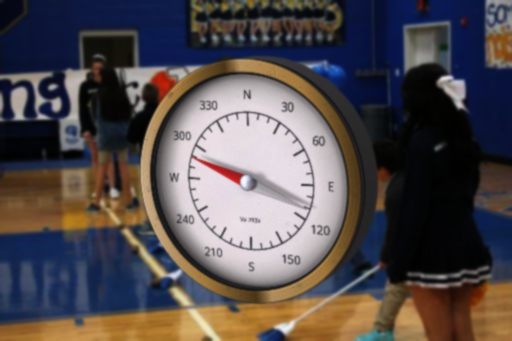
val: {"value": 290, "unit": "°"}
